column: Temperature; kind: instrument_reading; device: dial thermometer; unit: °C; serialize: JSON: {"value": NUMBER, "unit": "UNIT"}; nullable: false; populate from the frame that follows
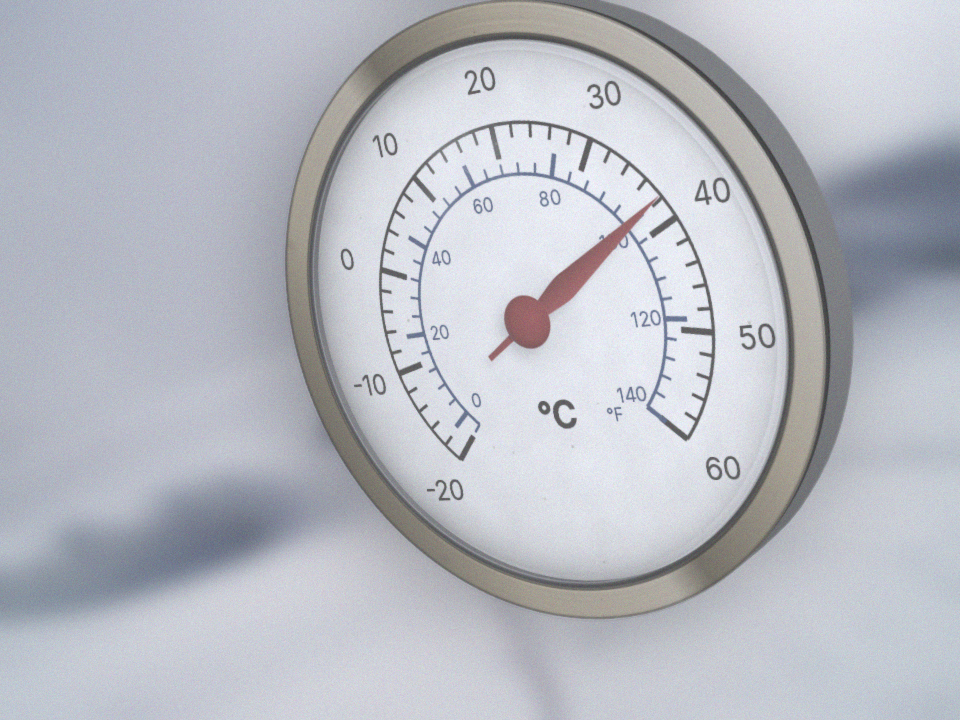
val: {"value": 38, "unit": "°C"}
